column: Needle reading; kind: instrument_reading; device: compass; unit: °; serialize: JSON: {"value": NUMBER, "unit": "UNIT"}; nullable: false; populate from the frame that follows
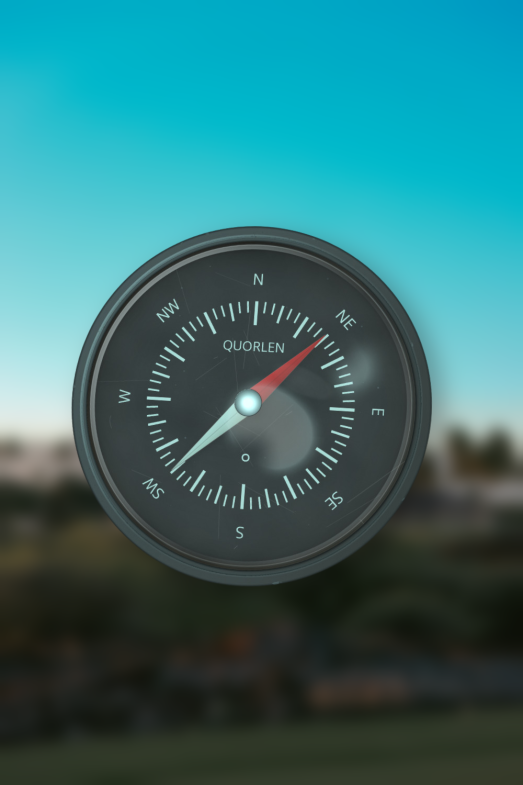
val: {"value": 45, "unit": "°"}
